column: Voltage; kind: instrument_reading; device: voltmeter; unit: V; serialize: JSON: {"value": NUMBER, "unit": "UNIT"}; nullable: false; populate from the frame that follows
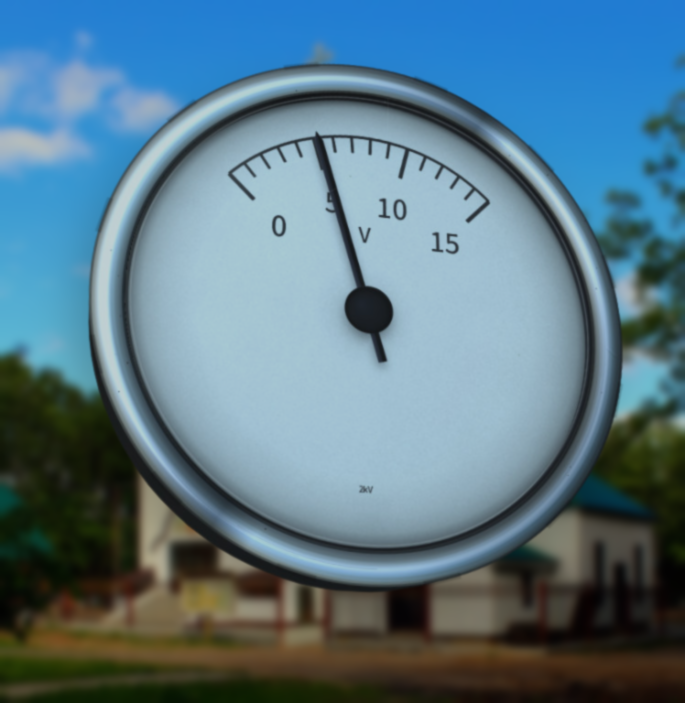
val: {"value": 5, "unit": "V"}
